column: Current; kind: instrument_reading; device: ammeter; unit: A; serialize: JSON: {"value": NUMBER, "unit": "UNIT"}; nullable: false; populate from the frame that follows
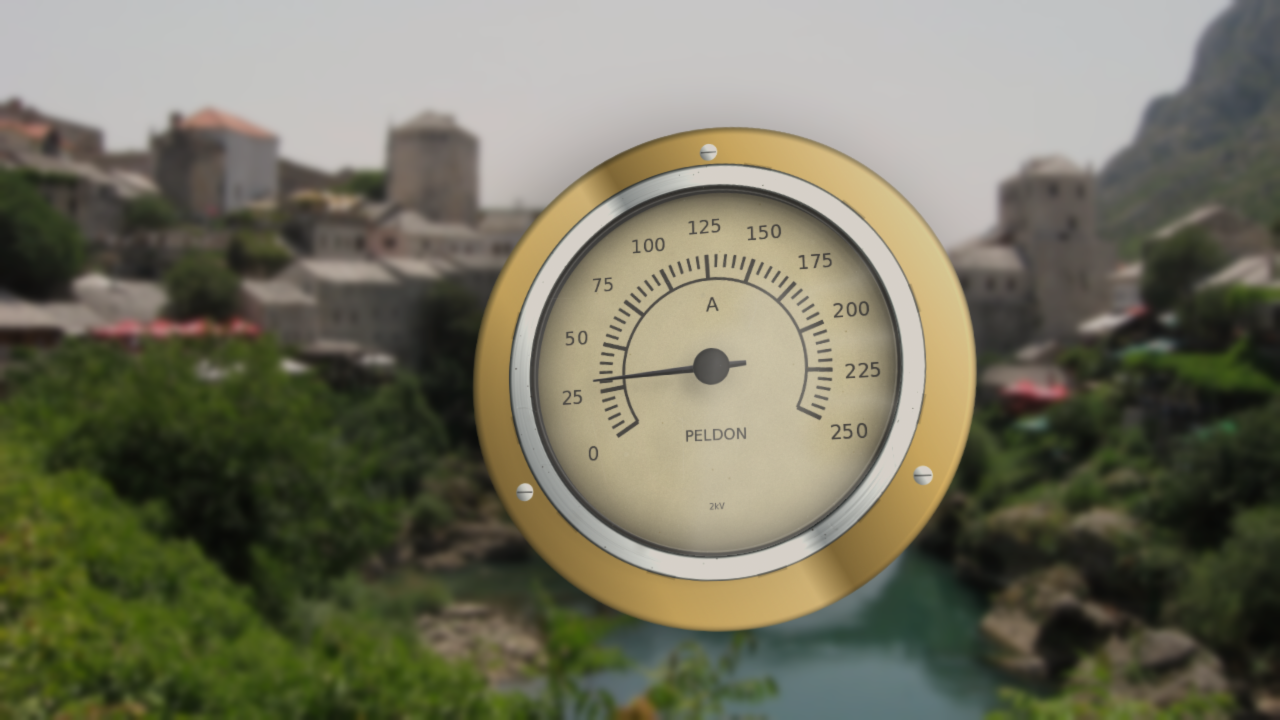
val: {"value": 30, "unit": "A"}
